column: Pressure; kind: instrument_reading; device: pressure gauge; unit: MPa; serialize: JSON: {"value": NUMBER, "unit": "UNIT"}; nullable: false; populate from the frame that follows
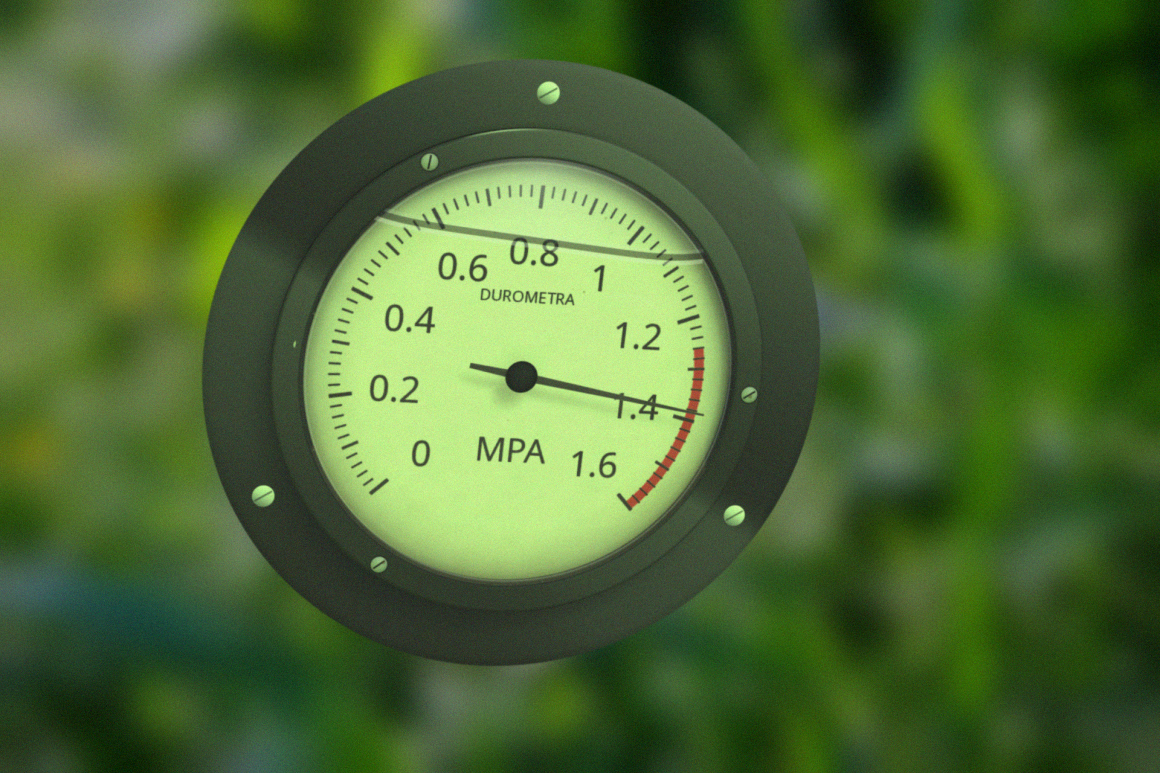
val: {"value": 1.38, "unit": "MPa"}
